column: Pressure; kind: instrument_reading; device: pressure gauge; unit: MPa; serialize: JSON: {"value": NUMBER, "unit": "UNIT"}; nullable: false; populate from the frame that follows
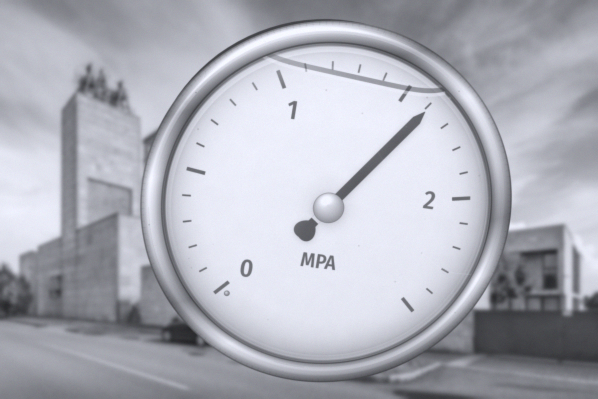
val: {"value": 1.6, "unit": "MPa"}
